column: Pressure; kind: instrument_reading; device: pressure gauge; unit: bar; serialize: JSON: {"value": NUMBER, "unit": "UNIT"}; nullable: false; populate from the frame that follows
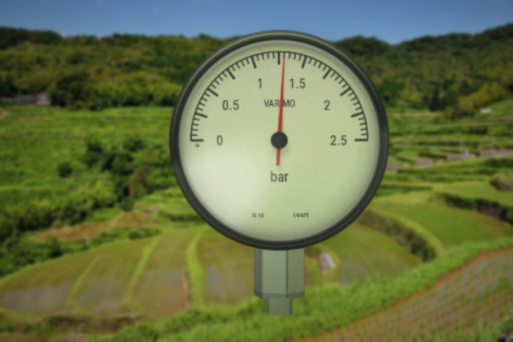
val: {"value": 1.3, "unit": "bar"}
